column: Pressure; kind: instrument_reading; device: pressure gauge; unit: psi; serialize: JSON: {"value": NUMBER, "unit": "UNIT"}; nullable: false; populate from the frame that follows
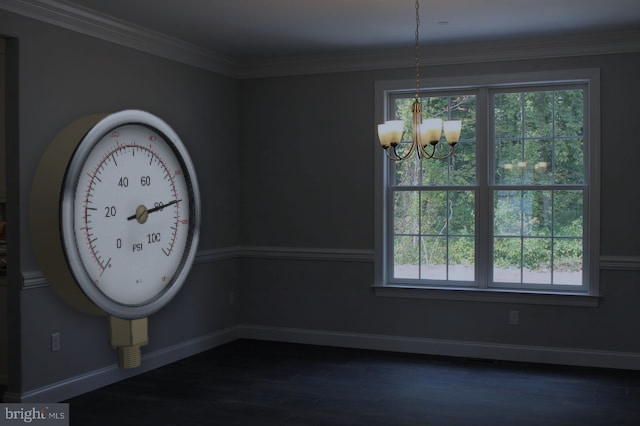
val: {"value": 80, "unit": "psi"}
